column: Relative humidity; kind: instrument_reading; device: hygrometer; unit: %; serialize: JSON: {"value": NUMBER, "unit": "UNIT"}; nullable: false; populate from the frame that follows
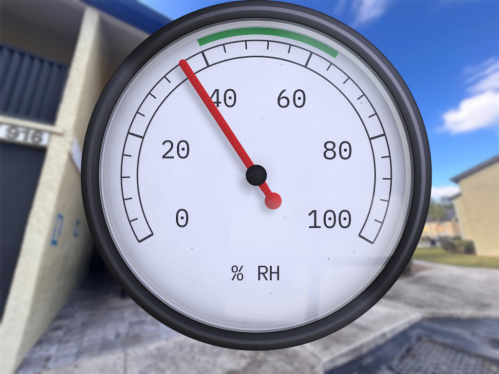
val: {"value": 36, "unit": "%"}
